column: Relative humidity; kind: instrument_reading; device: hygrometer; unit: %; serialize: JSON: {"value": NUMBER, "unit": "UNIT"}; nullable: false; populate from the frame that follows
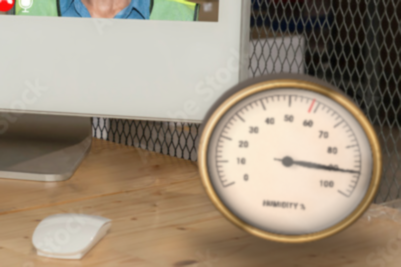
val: {"value": 90, "unit": "%"}
